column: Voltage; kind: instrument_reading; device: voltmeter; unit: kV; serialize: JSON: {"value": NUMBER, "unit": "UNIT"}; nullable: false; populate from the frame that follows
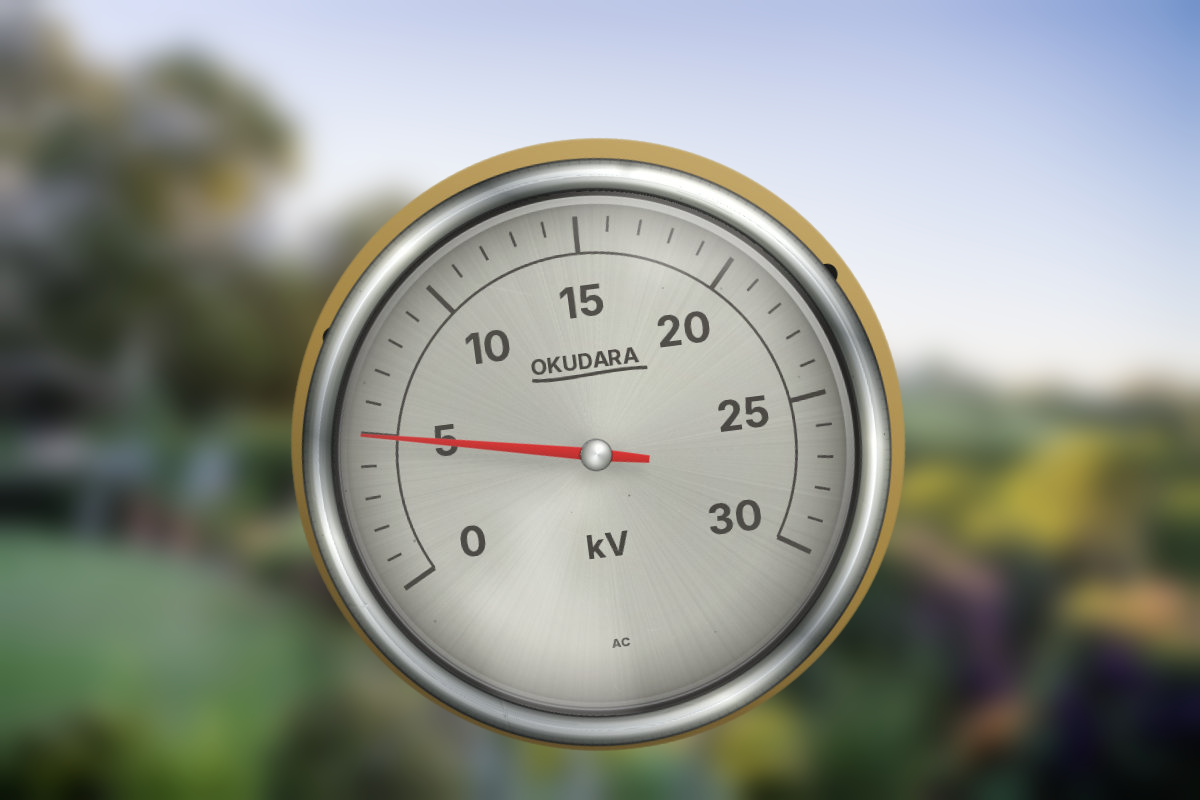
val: {"value": 5, "unit": "kV"}
